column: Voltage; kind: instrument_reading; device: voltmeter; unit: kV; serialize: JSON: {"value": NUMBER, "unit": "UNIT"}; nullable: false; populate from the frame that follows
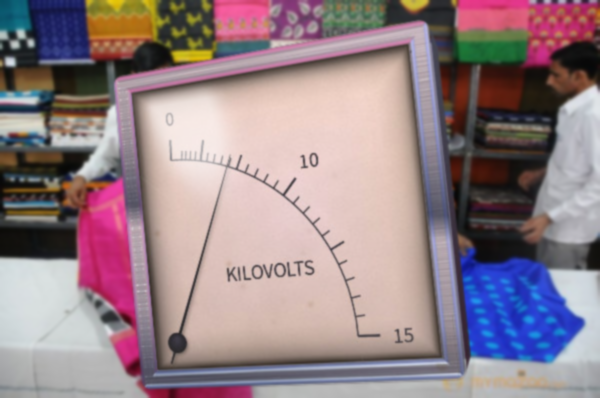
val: {"value": 7, "unit": "kV"}
